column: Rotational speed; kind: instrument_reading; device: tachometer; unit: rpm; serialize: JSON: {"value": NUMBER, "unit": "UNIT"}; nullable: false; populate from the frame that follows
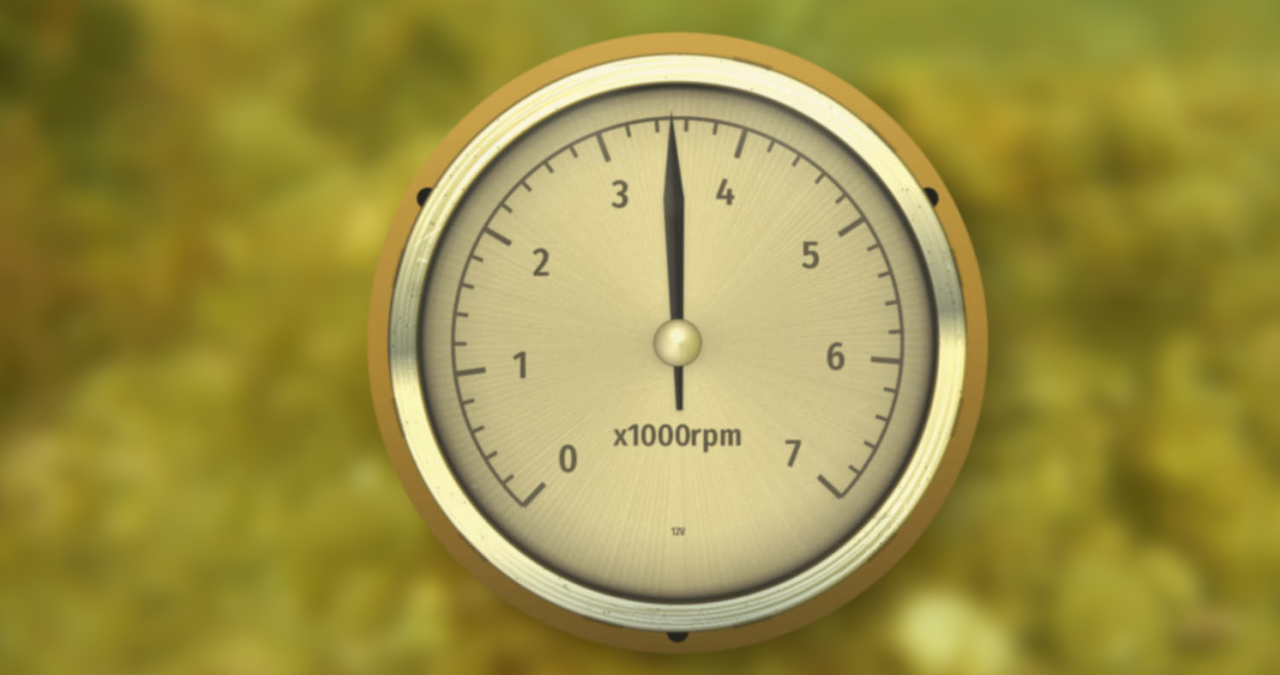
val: {"value": 3500, "unit": "rpm"}
